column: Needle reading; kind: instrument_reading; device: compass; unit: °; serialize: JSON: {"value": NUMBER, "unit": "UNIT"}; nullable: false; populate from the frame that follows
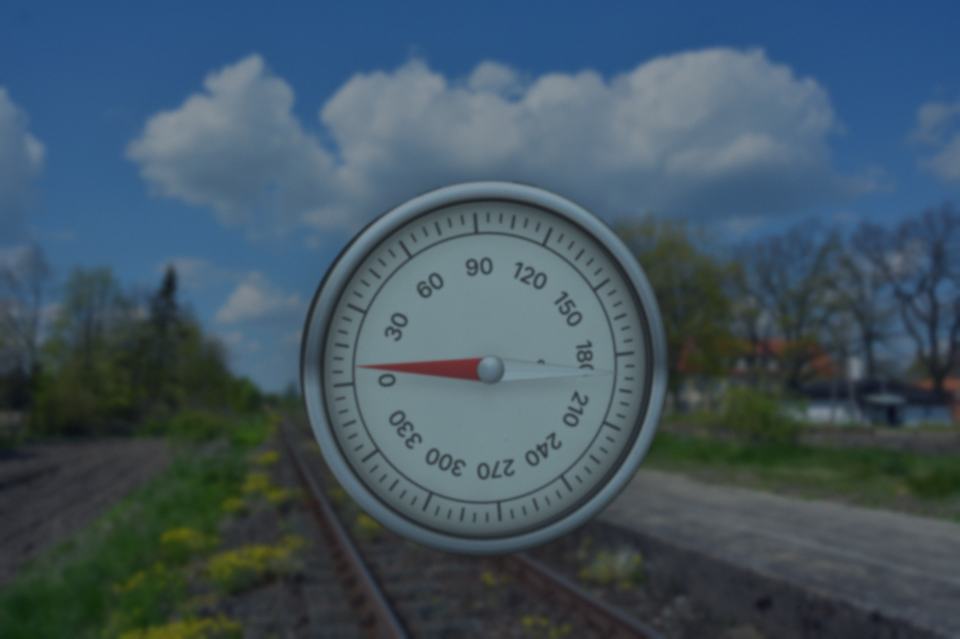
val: {"value": 7.5, "unit": "°"}
